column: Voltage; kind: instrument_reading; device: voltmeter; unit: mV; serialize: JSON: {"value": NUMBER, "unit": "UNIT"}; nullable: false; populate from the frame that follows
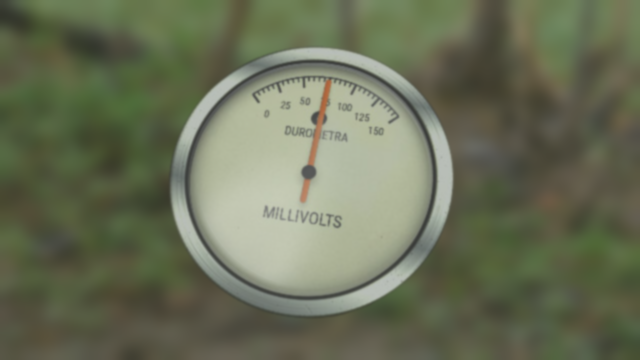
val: {"value": 75, "unit": "mV"}
